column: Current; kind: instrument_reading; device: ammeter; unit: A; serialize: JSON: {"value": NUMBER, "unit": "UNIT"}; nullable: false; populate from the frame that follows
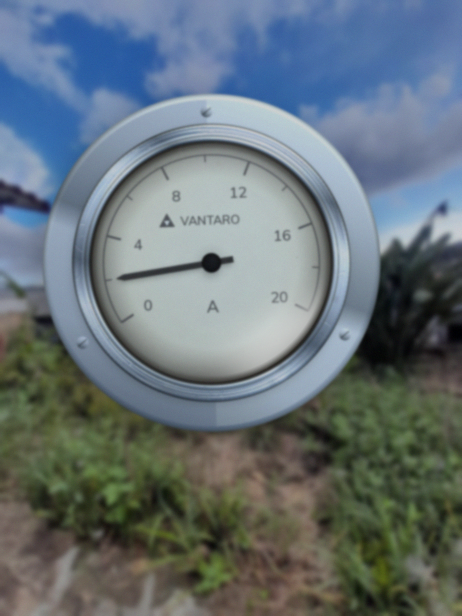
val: {"value": 2, "unit": "A"}
